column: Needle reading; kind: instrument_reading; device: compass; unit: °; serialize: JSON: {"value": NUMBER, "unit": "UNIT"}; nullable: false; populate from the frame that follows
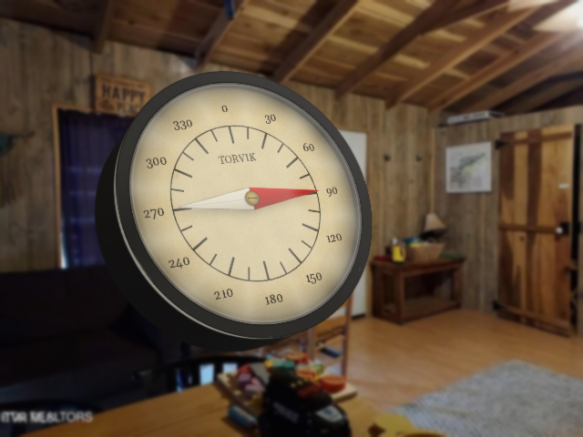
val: {"value": 90, "unit": "°"}
